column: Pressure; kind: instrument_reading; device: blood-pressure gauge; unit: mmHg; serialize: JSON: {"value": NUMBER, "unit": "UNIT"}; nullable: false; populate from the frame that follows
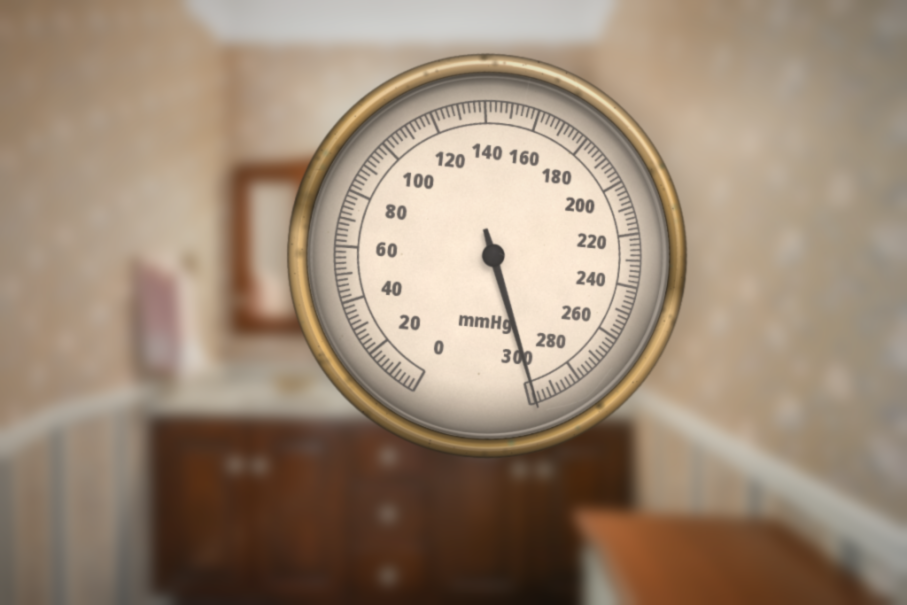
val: {"value": 298, "unit": "mmHg"}
